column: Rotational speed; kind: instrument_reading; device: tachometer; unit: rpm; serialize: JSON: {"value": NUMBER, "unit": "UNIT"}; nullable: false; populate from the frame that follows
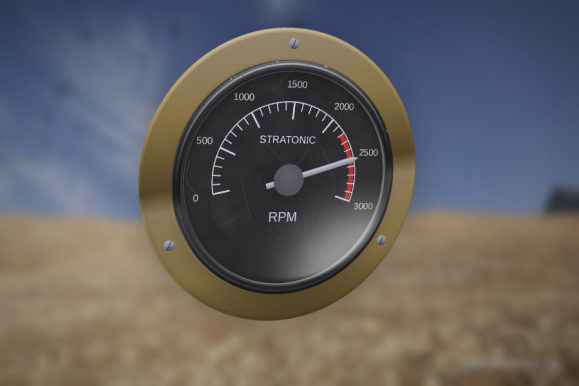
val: {"value": 2500, "unit": "rpm"}
